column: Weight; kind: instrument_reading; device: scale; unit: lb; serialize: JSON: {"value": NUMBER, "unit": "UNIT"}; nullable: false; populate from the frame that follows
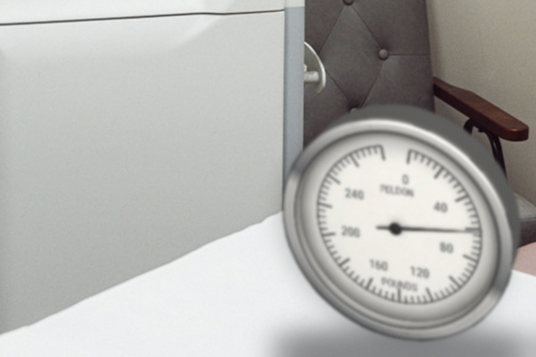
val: {"value": 60, "unit": "lb"}
